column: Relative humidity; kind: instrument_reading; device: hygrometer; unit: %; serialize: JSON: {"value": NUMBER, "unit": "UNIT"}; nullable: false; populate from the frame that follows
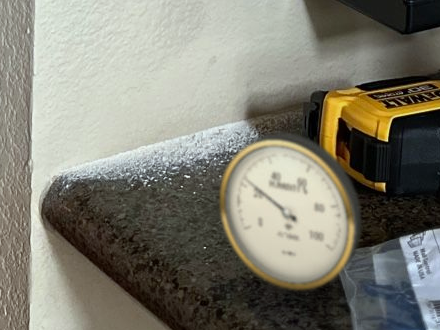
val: {"value": 24, "unit": "%"}
